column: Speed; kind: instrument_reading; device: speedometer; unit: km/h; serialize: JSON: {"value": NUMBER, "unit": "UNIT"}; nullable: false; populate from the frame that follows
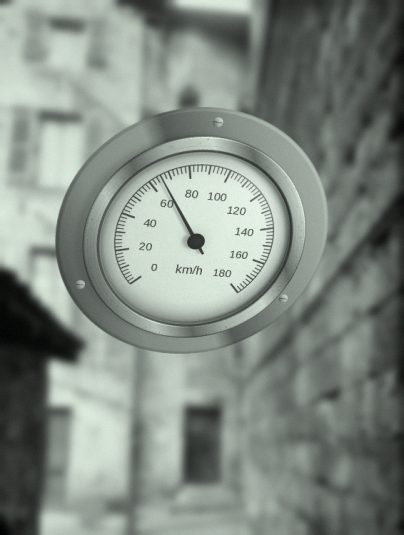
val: {"value": 66, "unit": "km/h"}
